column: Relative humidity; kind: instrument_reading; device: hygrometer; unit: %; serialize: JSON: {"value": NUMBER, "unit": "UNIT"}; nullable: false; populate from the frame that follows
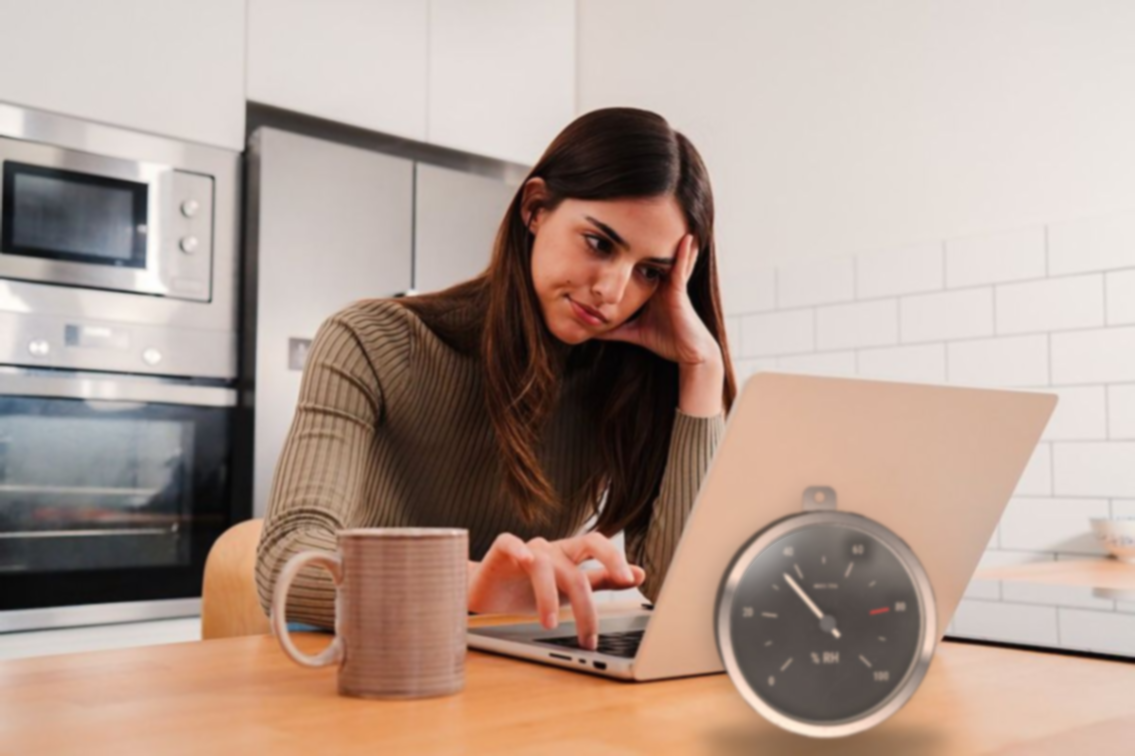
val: {"value": 35, "unit": "%"}
